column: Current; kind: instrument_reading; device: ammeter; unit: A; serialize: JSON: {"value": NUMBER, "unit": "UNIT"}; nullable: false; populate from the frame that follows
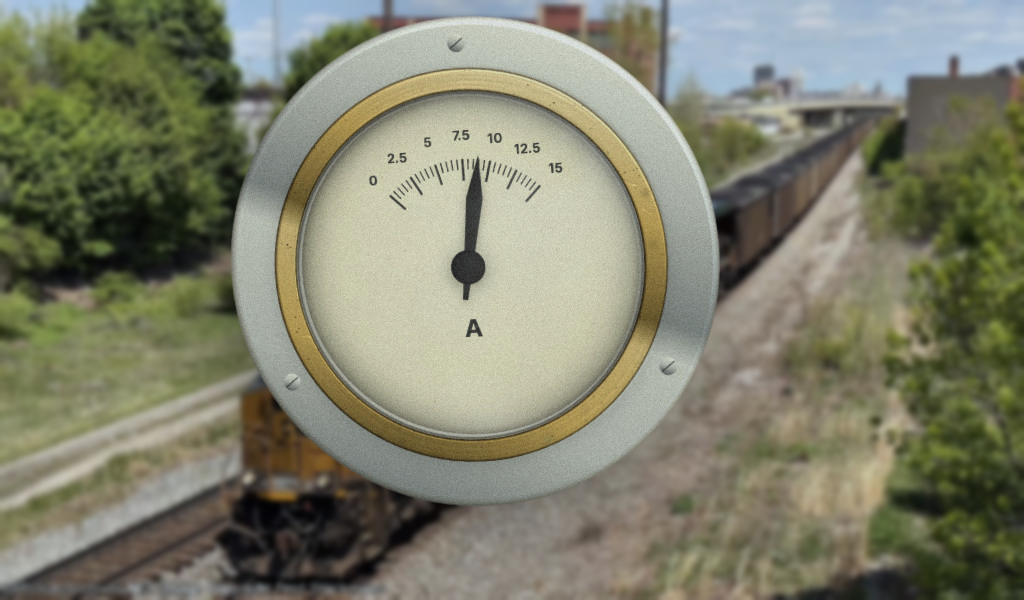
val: {"value": 9, "unit": "A"}
